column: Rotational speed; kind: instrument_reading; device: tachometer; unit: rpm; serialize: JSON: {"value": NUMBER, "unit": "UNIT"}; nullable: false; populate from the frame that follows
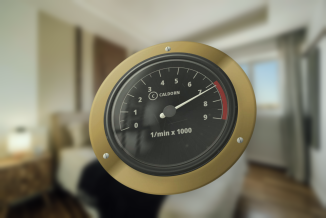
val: {"value": 7250, "unit": "rpm"}
